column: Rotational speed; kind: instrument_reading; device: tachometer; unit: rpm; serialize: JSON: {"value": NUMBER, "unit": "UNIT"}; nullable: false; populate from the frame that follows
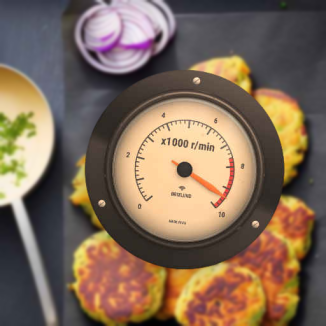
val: {"value": 9400, "unit": "rpm"}
